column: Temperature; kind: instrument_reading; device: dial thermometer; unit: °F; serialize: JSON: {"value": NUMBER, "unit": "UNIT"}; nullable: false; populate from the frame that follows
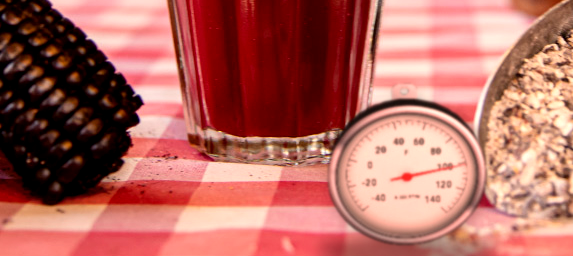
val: {"value": 100, "unit": "°F"}
